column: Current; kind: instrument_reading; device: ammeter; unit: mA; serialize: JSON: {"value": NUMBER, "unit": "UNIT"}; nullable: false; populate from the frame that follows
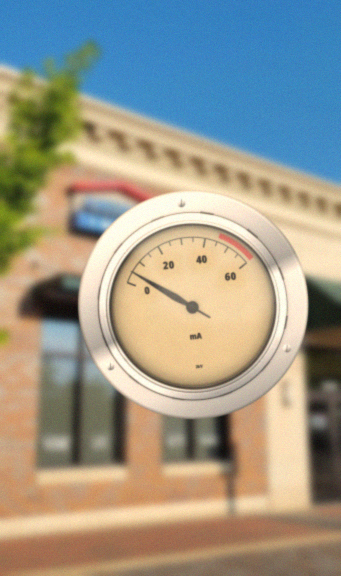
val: {"value": 5, "unit": "mA"}
